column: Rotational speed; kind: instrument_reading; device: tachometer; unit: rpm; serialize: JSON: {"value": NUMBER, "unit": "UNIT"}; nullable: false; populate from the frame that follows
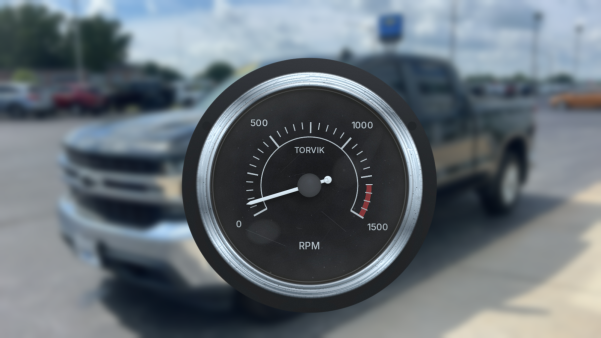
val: {"value": 75, "unit": "rpm"}
